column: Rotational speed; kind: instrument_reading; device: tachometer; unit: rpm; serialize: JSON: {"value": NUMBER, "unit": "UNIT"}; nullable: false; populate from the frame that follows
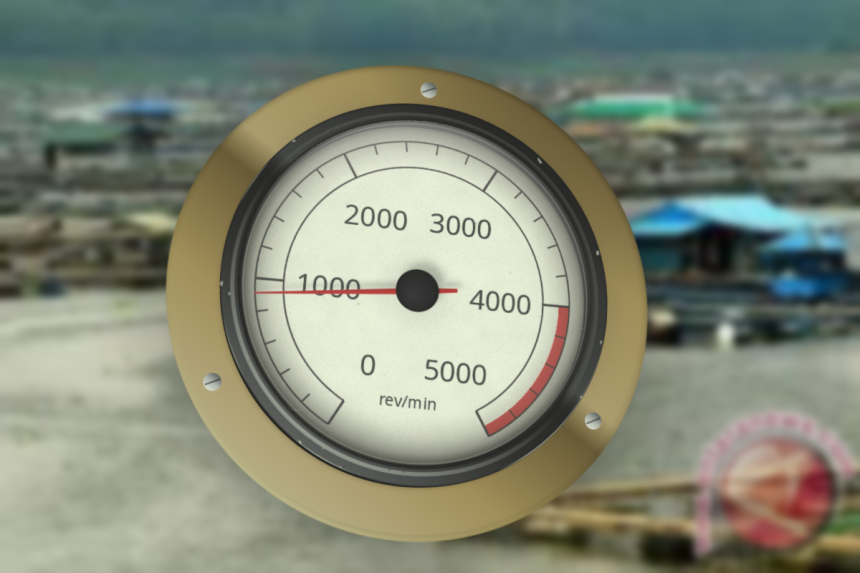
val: {"value": 900, "unit": "rpm"}
